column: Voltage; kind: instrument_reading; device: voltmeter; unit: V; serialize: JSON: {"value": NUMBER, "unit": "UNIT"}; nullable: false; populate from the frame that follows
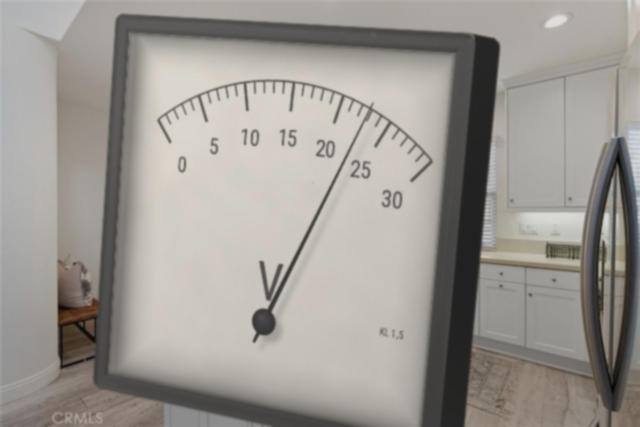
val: {"value": 23, "unit": "V"}
